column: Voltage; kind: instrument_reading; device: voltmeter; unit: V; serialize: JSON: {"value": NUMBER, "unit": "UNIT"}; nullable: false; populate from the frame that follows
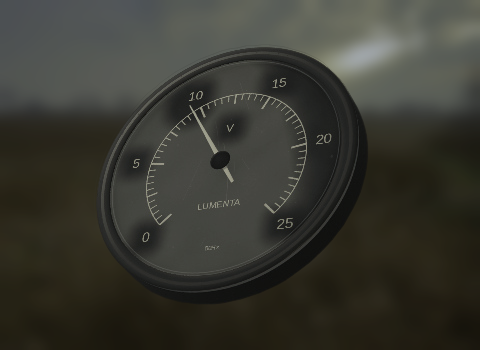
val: {"value": 9.5, "unit": "V"}
